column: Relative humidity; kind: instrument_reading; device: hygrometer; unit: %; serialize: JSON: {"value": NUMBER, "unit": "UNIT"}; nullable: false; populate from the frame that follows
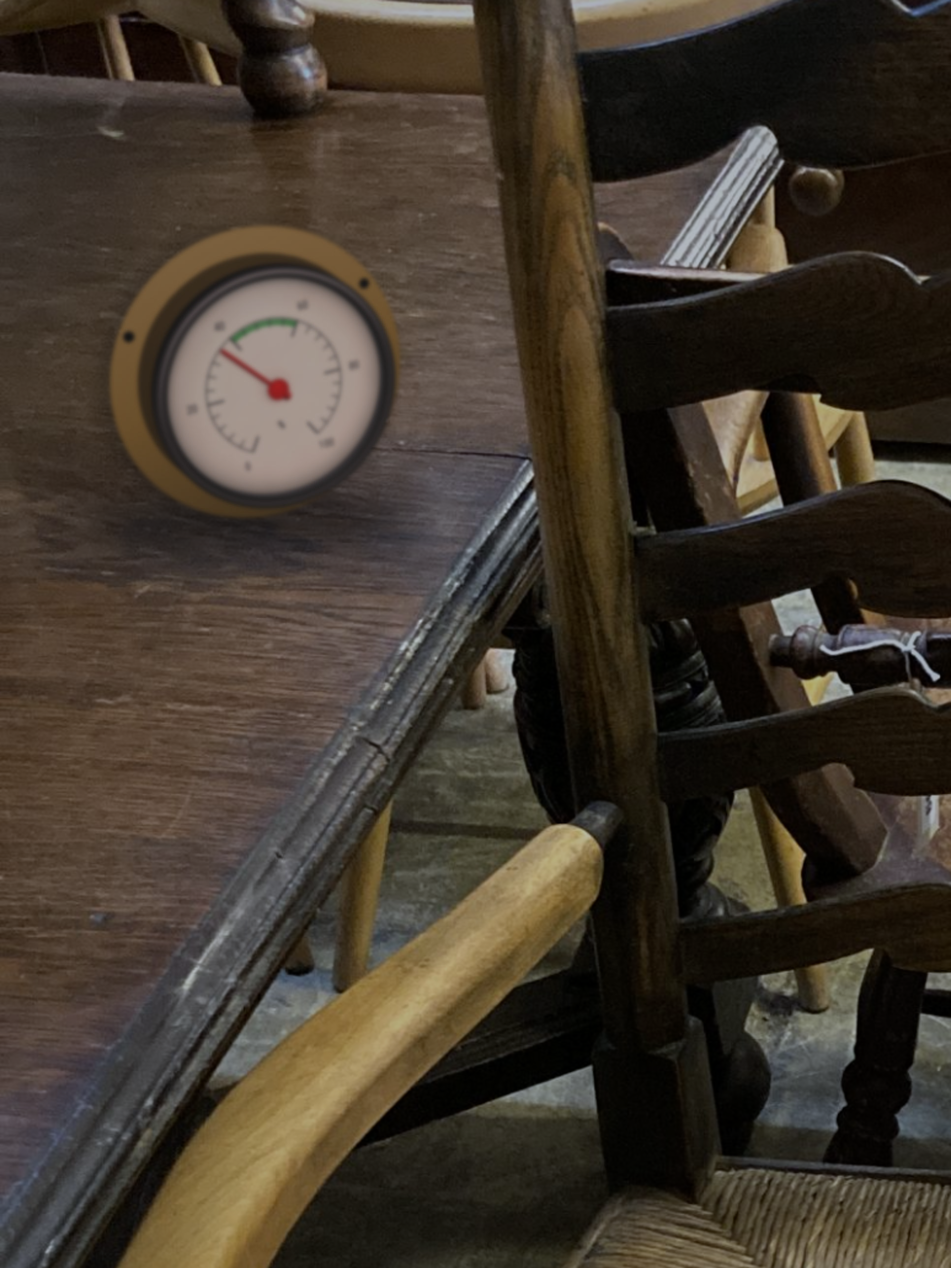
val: {"value": 36, "unit": "%"}
